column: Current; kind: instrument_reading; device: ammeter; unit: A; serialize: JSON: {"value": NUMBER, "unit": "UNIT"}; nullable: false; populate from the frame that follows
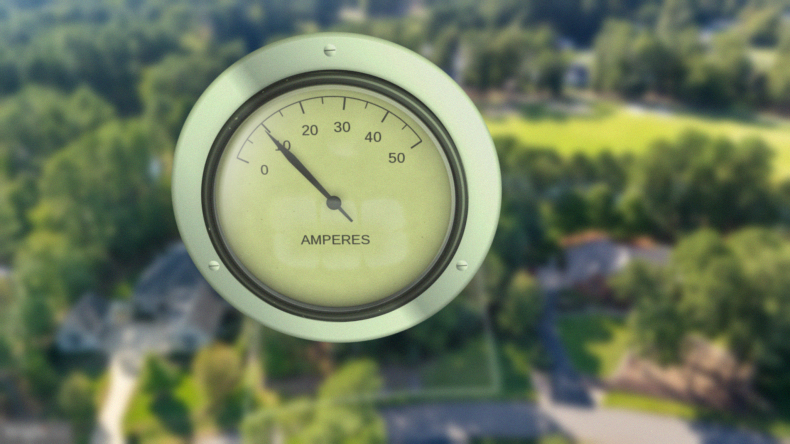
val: {"value": 10, "unit": "A"}
